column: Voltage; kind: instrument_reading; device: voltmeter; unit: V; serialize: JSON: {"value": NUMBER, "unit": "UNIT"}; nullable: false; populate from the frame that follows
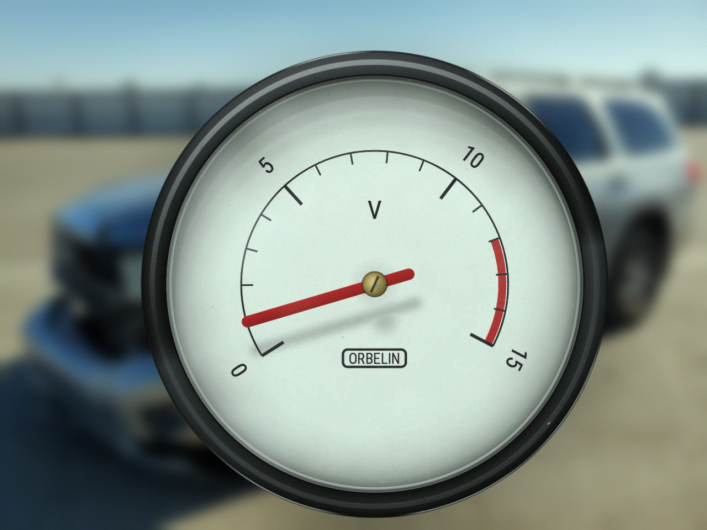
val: {"value": 1, "unit": "V"}
